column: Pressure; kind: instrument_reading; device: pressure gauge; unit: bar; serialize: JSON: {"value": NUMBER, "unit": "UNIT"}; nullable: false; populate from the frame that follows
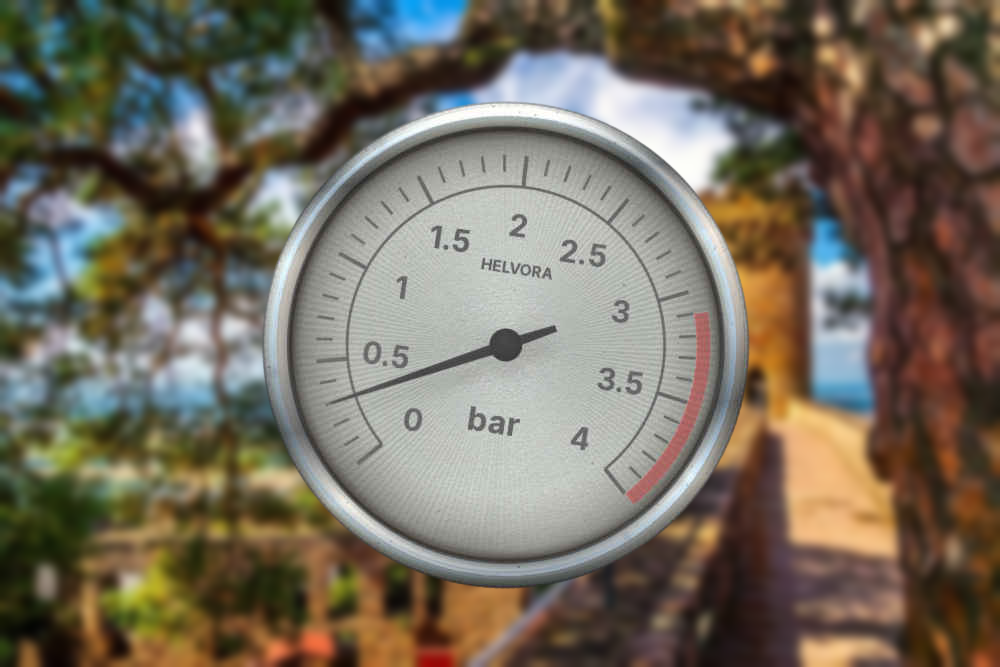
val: {"value": 0.3, "unit": "bar"}
